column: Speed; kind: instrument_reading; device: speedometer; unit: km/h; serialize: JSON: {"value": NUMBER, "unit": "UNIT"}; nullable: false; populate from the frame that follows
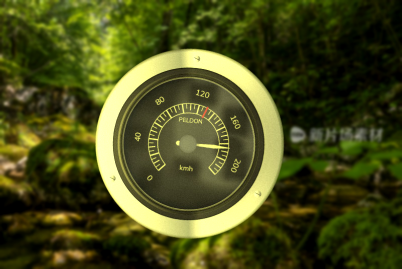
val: {"value": 185, "unit": "km/h"}
